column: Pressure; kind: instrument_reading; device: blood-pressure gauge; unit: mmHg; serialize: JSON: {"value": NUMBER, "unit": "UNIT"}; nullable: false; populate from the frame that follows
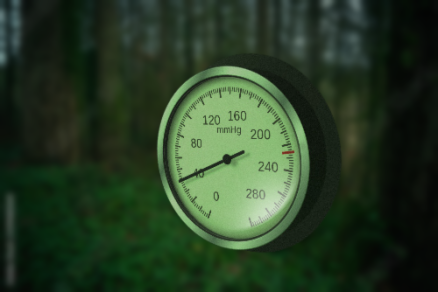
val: {"value": 40, "unit": "mmHg"}
